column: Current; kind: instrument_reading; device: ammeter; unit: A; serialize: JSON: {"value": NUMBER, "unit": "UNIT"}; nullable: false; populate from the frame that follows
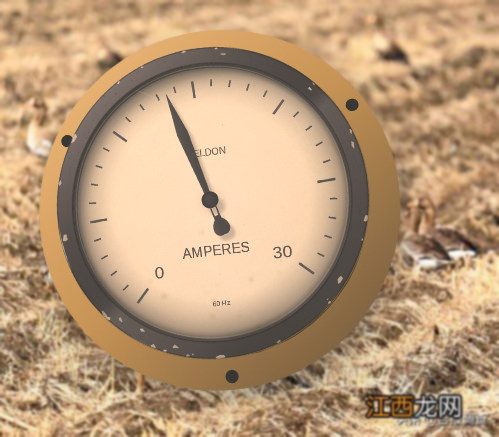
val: {"value": 13.5, "unit": "A"}
